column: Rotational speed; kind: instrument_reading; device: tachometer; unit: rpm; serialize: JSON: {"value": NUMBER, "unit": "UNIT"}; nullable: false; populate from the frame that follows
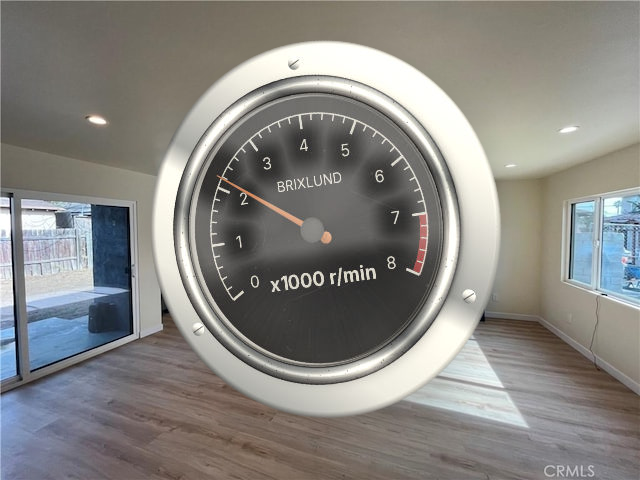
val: {"value": 2200, "unit": "rpm"}
